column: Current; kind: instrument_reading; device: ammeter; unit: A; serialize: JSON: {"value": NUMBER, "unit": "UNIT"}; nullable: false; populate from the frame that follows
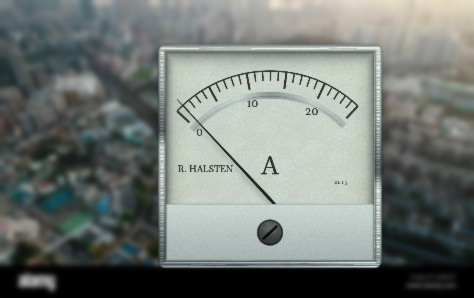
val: {"value": 1, "unit": "A"}
